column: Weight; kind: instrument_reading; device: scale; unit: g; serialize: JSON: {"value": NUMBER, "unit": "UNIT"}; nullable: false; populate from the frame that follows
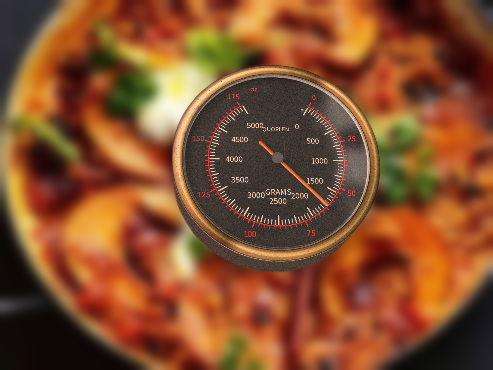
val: {"value": 1750, "unit": "g"}
